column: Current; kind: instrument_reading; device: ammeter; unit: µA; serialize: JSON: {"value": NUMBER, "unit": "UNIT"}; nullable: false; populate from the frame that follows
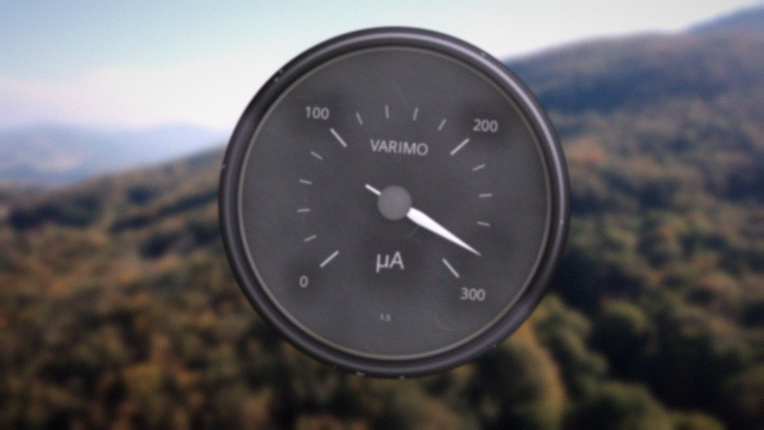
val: {"value": 280, "unit": "µA"}
